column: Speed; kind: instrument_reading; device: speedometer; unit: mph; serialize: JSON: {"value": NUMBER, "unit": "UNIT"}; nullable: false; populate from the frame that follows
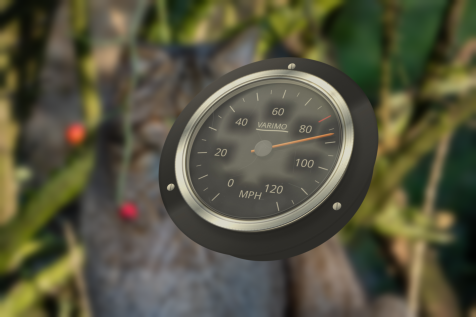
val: {"value": 87.5, "unit": "mph"}
